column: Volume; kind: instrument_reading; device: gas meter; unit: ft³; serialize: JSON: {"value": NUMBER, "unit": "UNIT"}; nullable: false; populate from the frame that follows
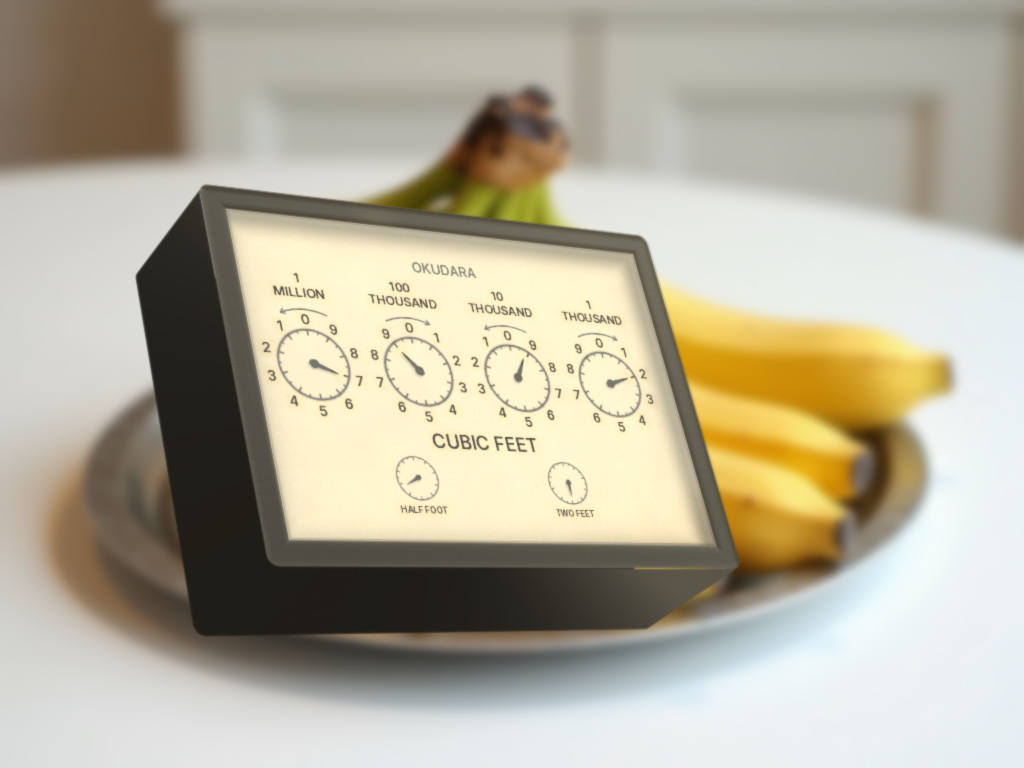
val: {"value": 689200, "unit": "ft³"}
